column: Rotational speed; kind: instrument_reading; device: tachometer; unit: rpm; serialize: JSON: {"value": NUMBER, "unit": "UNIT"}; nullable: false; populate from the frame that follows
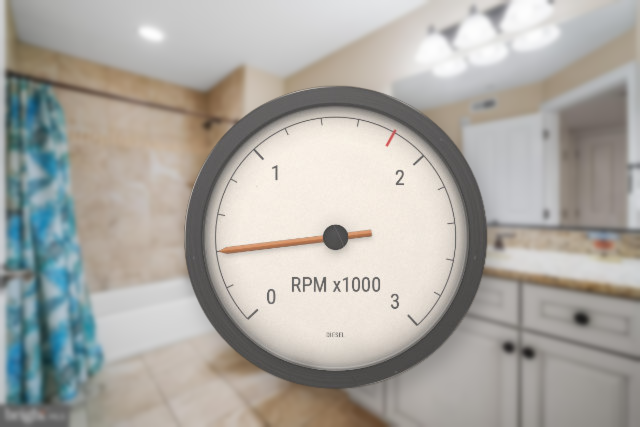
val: {"value": 400, "unit": "rpm"}
